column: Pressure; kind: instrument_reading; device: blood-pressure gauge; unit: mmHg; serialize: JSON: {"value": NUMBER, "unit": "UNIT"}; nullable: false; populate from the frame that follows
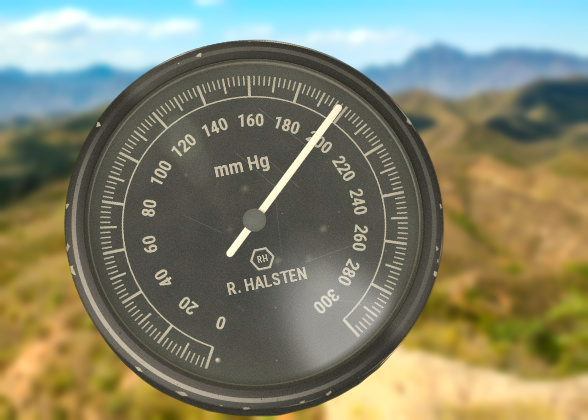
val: {"value": 198, "unit": "mmHg"}
